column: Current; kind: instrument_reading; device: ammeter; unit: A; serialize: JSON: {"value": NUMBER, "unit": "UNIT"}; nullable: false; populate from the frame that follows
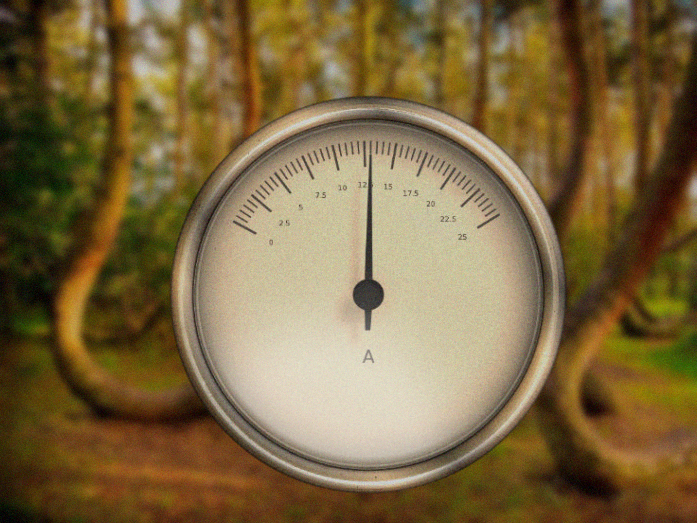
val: {"value": 13, "unit": "A"}
